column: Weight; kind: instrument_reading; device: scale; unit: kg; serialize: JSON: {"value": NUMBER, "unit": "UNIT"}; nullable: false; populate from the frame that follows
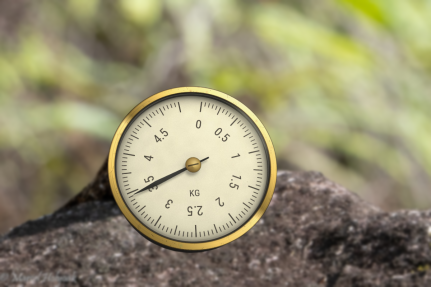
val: {"value": 3.45, "unit": "kg"}
